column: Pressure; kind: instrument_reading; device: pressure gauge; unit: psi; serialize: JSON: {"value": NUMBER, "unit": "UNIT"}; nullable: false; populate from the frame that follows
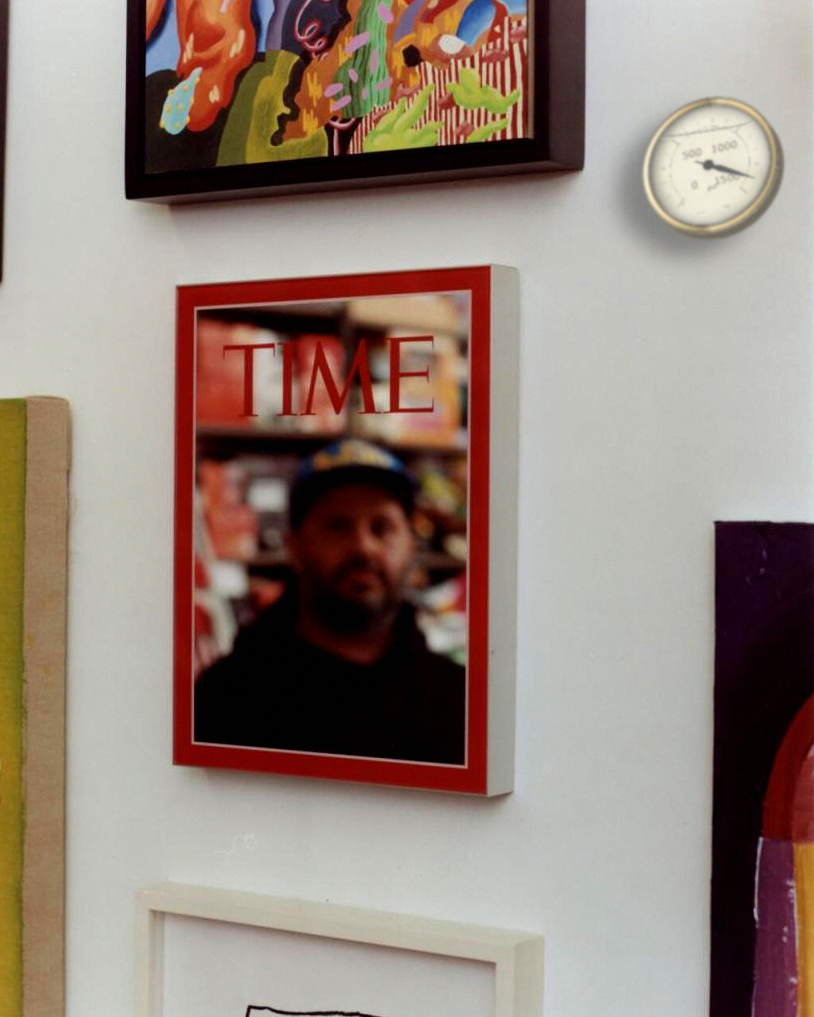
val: {"value": 1400, "unit": "psi"}
